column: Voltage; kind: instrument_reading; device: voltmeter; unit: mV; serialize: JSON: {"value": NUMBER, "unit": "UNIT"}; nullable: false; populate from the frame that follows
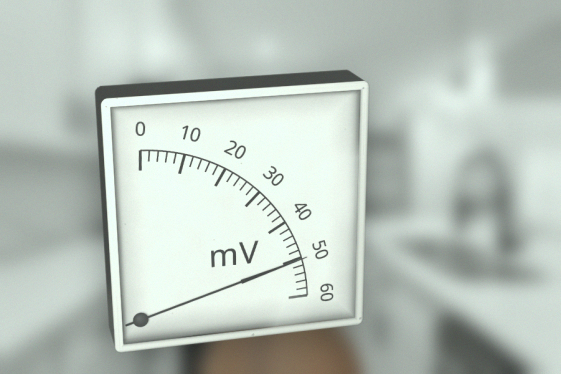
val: {"value": 50, "unit": "mV"}
